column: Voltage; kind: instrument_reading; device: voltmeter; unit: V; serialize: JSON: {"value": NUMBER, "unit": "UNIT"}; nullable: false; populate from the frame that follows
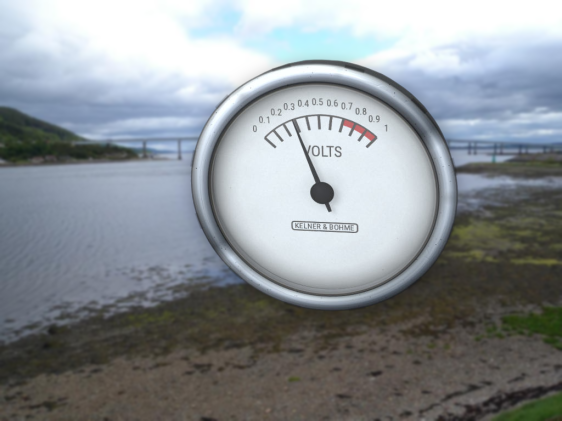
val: {"value": 0.3, "unit": "V"}
